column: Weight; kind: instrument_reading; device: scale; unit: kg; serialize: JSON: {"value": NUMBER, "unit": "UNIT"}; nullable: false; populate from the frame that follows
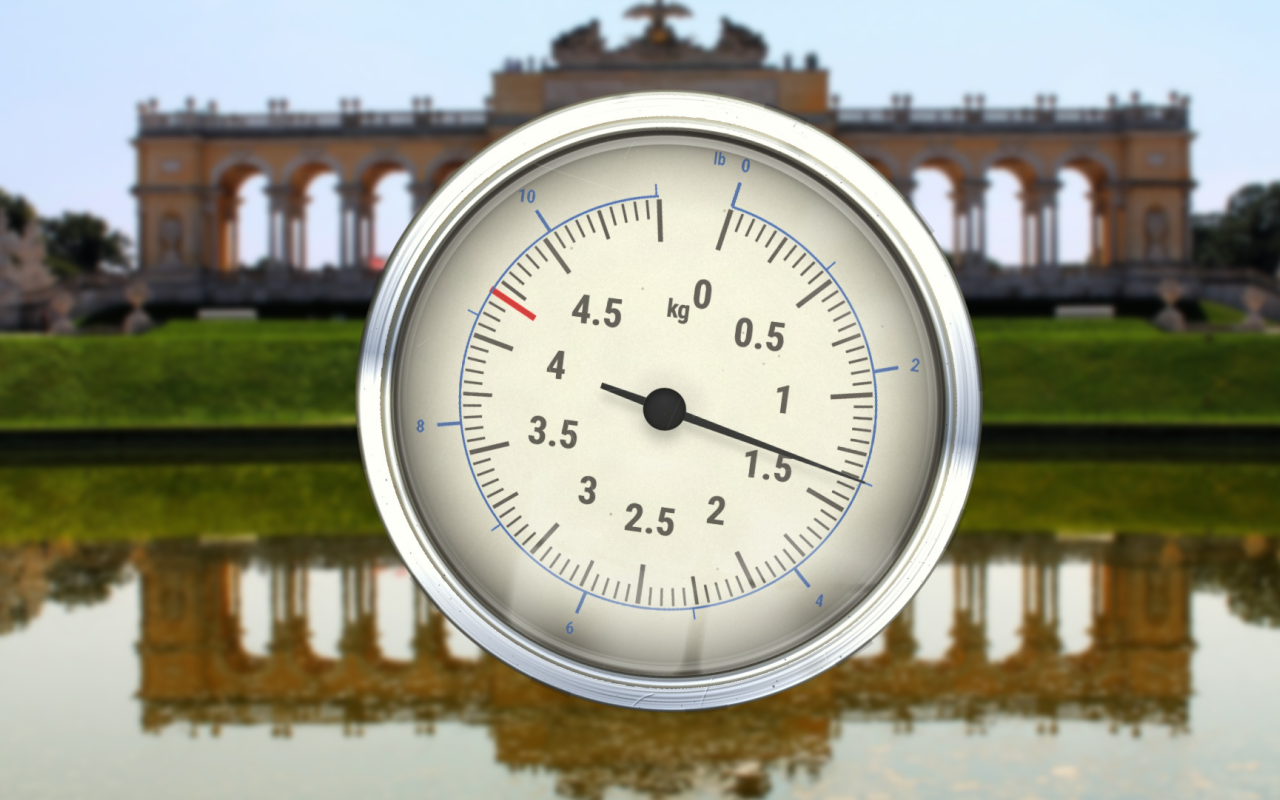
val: {"value": 1.35, "unit": "kg"}
